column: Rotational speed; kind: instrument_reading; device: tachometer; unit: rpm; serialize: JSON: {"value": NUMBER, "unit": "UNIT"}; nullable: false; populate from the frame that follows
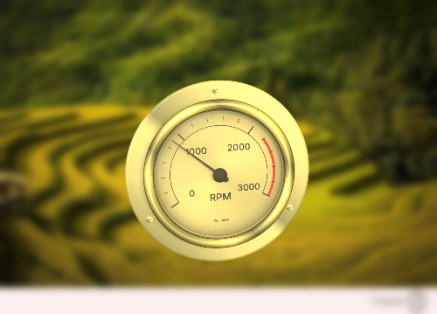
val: {"value": 900, "unit": "rpm"}
